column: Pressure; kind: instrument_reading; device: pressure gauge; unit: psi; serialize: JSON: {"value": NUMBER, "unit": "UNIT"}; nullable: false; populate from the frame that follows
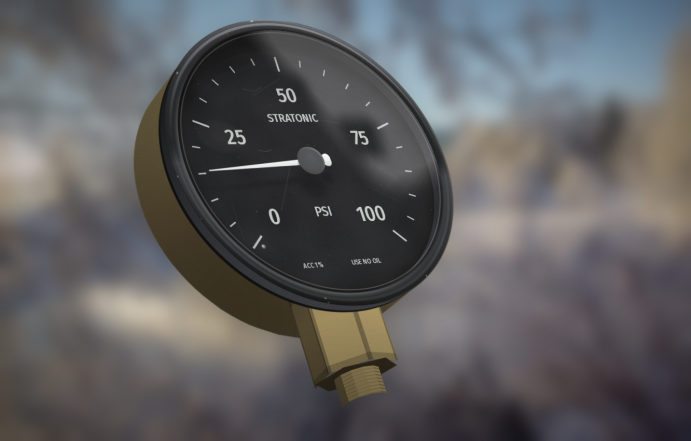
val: {"value": 15, "unit": "psi"}
